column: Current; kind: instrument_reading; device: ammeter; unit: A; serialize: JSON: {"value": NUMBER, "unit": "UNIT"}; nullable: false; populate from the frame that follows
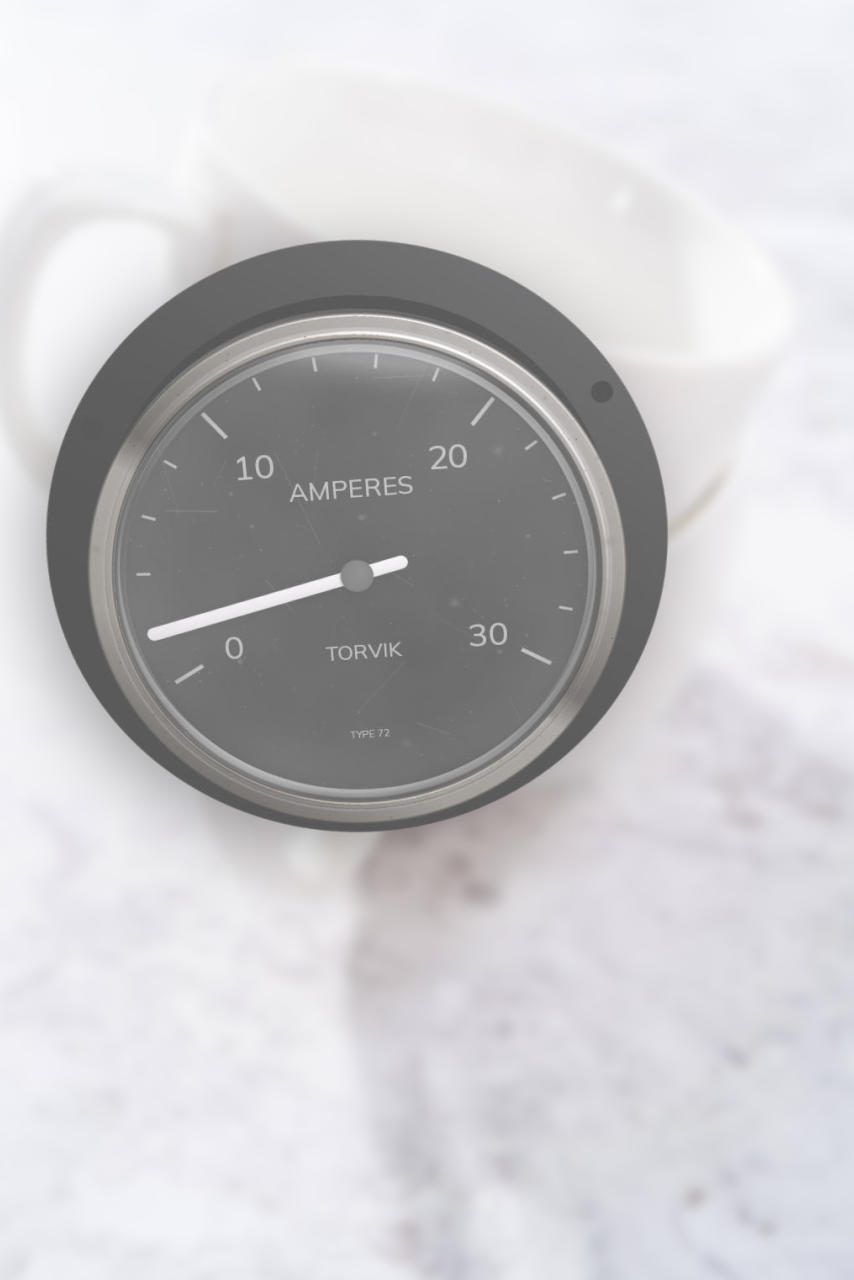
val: {"value": 2, "unit": "A"}
